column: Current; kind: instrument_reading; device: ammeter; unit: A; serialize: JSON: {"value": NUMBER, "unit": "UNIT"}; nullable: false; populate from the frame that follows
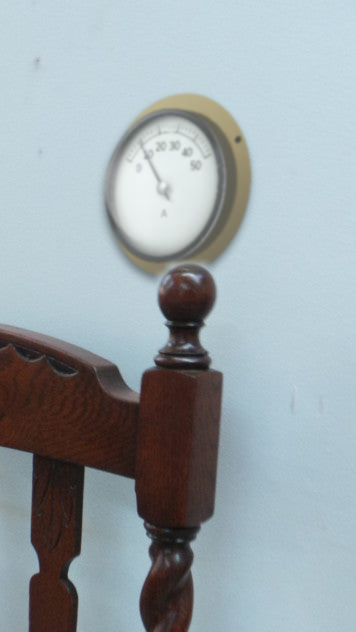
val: {"value": 10, "unit": "A"}
